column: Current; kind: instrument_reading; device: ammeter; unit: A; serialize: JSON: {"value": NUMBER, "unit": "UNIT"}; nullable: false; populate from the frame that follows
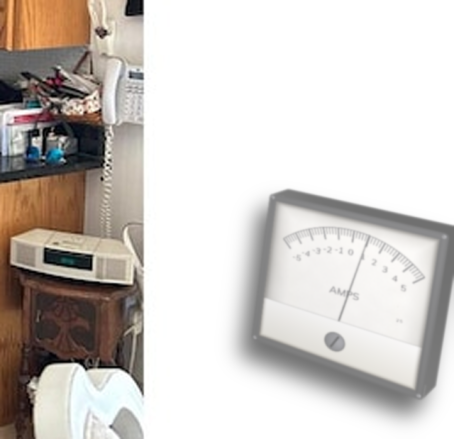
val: {"value": 1, "unit": "A"}
